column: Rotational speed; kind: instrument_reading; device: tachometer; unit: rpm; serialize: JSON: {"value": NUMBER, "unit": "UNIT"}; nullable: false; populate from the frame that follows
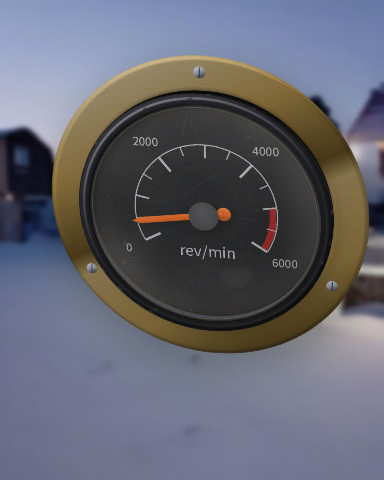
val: {"value": 500, "unit": "rpm"}
